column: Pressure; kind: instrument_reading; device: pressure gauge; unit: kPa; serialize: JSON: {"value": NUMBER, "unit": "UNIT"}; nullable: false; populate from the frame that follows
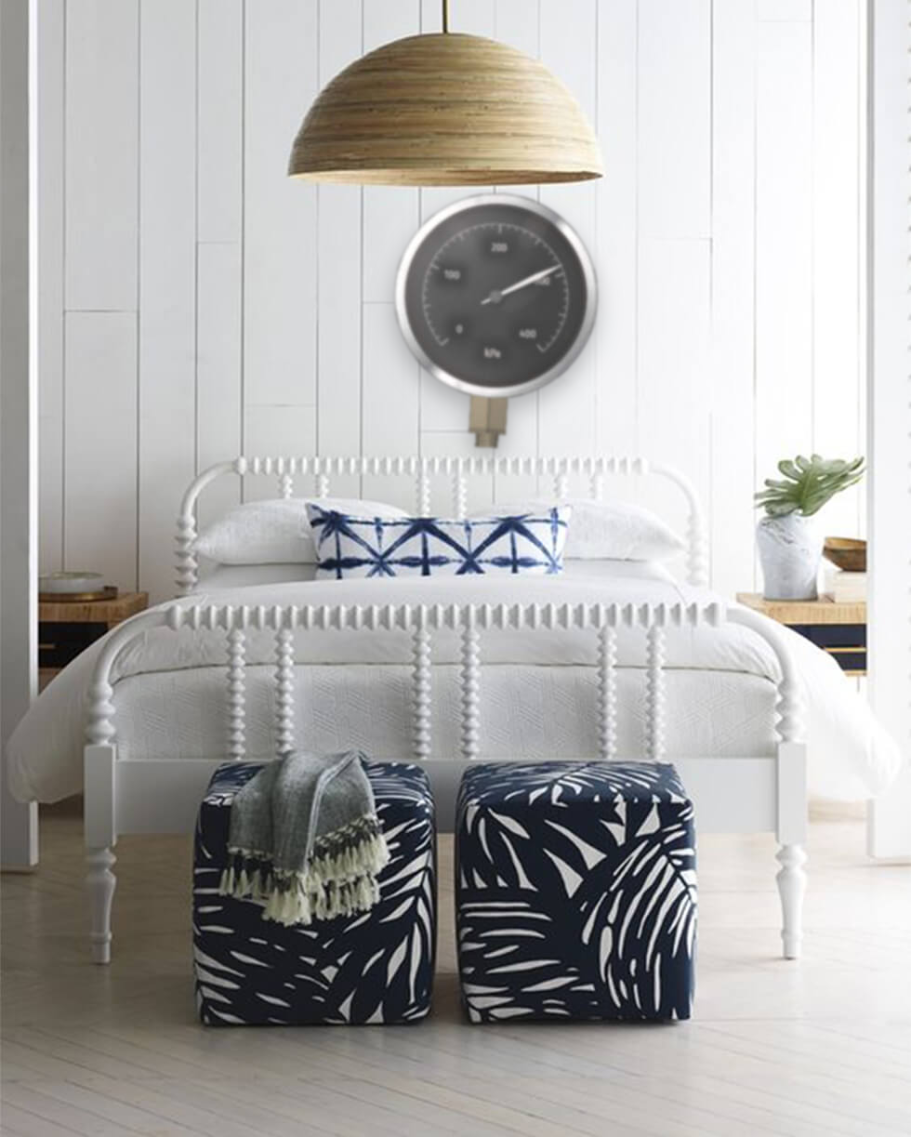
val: {"value": 290, "unit": "kPa"}
